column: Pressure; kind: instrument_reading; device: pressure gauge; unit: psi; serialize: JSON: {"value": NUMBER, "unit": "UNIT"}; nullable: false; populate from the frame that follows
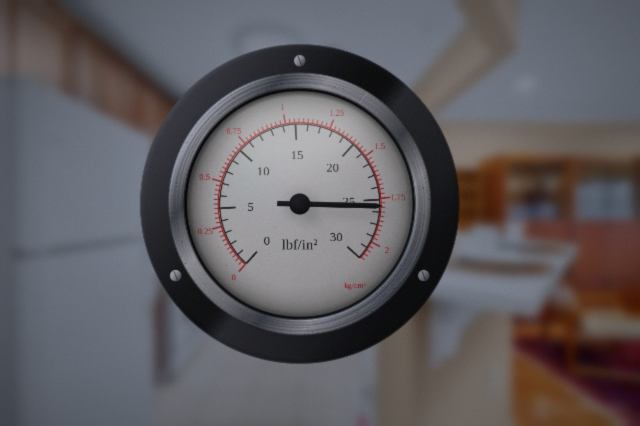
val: {"value": 25.5, "unit": "psi"}
